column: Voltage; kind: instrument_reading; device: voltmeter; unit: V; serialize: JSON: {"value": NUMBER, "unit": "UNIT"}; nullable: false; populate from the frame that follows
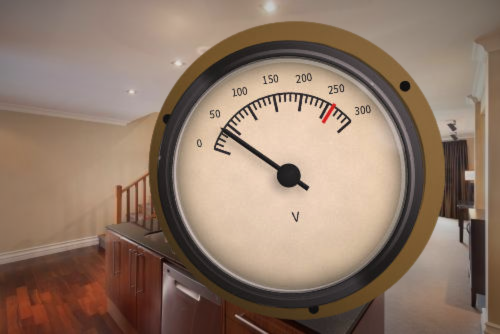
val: {"value": 40, "unit": "V"}
